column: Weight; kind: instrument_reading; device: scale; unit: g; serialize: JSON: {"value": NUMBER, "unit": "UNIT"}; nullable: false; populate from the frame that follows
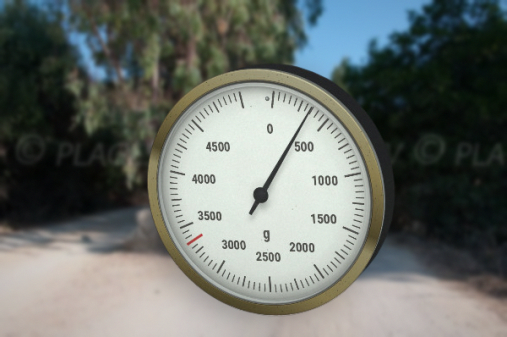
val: {"value": 350, "unit": "g"}
